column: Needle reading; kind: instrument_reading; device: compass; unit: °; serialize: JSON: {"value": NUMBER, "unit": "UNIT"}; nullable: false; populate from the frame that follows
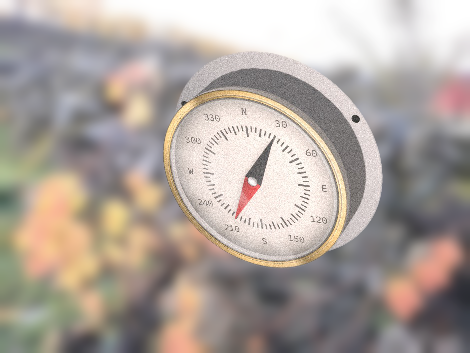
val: {"value": 210, "unit": "°"}
